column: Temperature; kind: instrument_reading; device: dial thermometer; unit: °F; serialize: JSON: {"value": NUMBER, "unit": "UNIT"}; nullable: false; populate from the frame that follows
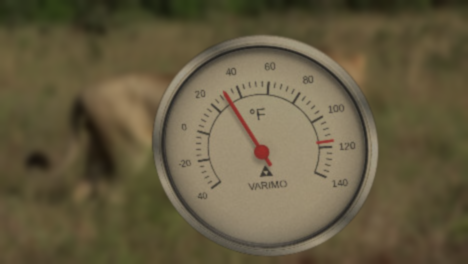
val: {"value": 32, "unit": "°F"}
